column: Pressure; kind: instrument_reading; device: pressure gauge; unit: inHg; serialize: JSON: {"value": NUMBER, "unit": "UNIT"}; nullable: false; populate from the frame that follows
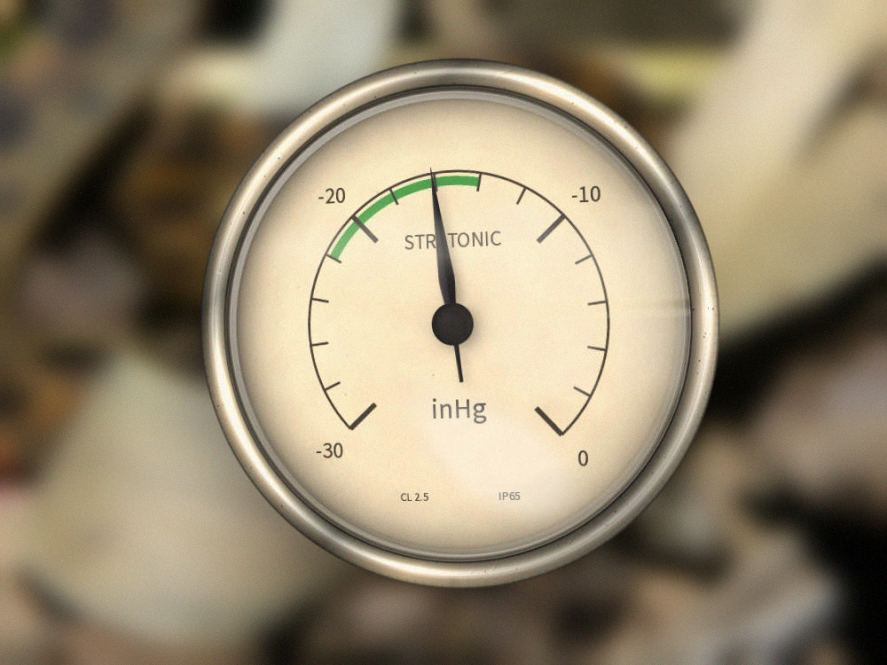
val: {"value": -16, "unit": "inHg"}
